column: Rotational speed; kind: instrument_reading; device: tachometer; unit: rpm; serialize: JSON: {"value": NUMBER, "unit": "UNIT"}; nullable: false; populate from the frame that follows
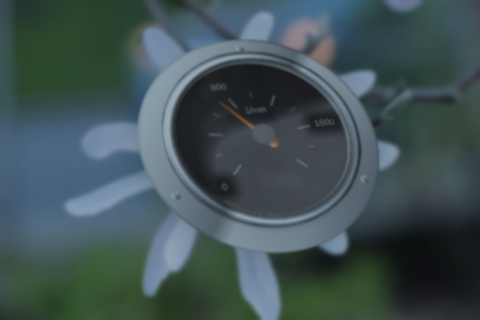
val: {"value": 700, "unit": "rpm"}
